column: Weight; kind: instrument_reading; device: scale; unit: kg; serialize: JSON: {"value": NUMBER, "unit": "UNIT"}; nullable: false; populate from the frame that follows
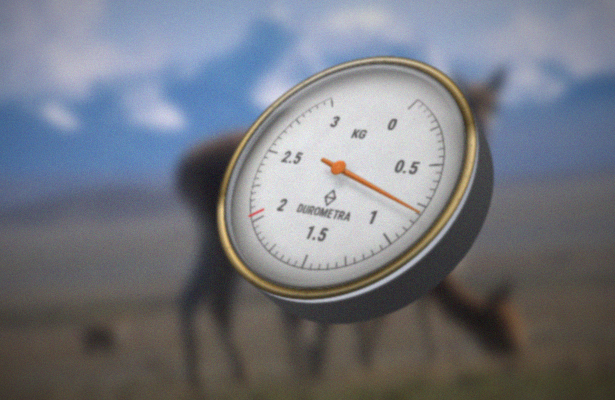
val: {"value": 0.8, "unit": "kg"}
